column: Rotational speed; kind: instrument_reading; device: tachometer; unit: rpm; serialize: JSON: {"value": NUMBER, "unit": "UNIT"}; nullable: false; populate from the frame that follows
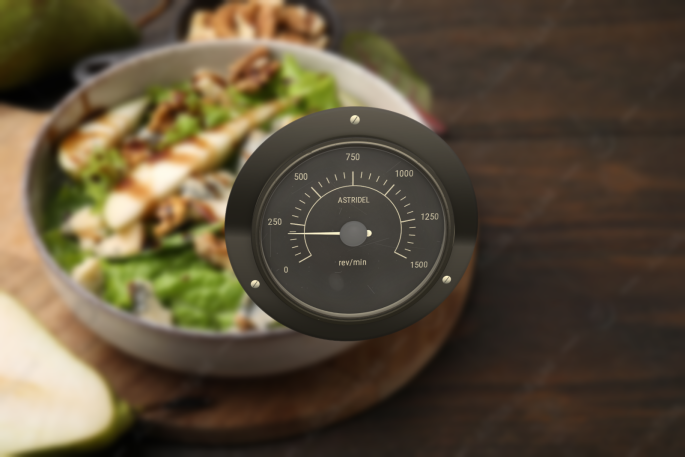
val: {"value": 200, "unit": "rpm"}
